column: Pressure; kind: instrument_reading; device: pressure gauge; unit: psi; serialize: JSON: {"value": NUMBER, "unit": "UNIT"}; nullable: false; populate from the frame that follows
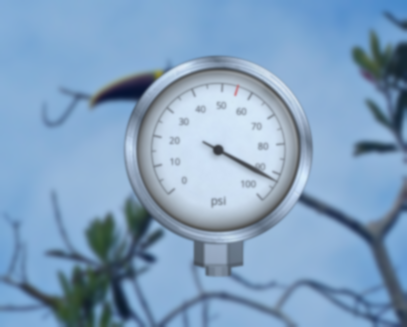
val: {"value": 92.5, "unit": "psi"}
